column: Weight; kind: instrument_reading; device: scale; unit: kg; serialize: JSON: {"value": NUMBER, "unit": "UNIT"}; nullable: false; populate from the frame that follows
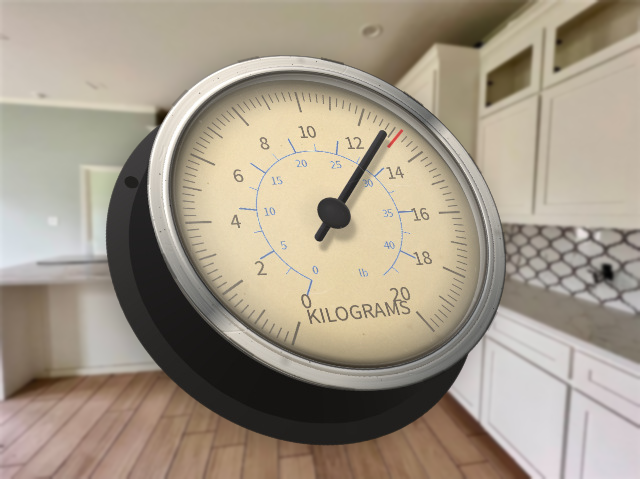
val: {"value": 12.8, "unit": "kg"}
